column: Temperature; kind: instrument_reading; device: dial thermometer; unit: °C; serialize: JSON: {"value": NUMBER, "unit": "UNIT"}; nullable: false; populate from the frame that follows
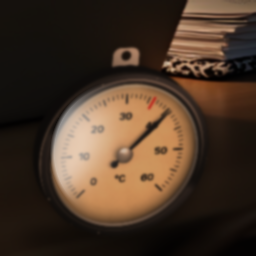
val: {"value": 40, "unit": "°C"}
